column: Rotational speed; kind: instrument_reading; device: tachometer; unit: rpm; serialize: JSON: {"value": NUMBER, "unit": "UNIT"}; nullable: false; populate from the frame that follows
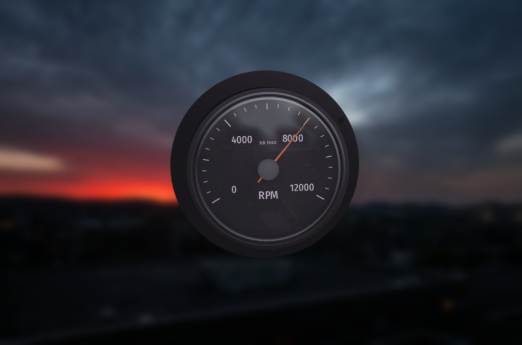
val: {"value": 8000, "unit": "rpm"}
